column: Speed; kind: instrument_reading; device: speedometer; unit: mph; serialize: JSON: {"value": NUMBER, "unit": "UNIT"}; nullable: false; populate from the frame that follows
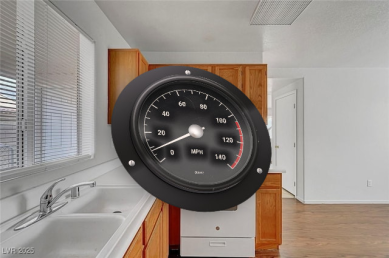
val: {"value": 7.5, "unit": "mph"}
